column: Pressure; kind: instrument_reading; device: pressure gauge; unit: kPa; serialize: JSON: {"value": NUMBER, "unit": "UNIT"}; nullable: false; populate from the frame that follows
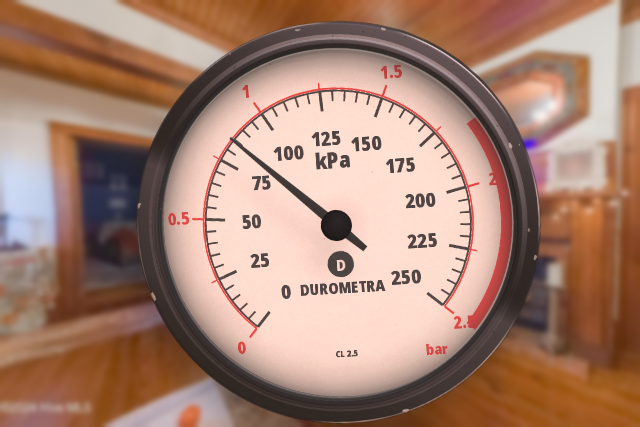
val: {"value": 85, "unit": "kPa"}
